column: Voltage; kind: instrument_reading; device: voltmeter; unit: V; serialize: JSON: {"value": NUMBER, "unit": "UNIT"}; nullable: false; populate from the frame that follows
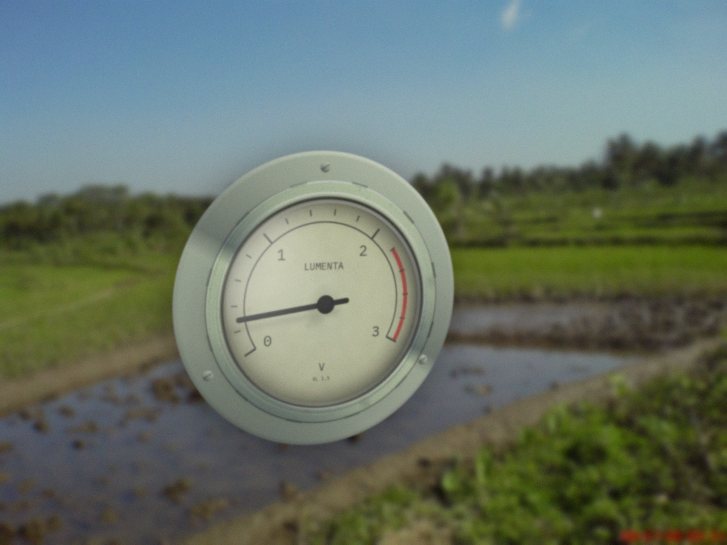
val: {"value": 0.3, "unit": "V"}
